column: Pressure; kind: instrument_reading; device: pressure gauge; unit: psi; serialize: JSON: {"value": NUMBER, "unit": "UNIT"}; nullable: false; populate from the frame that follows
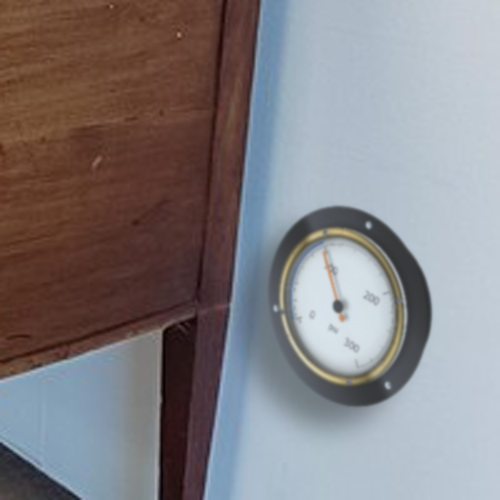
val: {"value": 100, "unit": "psi"}
